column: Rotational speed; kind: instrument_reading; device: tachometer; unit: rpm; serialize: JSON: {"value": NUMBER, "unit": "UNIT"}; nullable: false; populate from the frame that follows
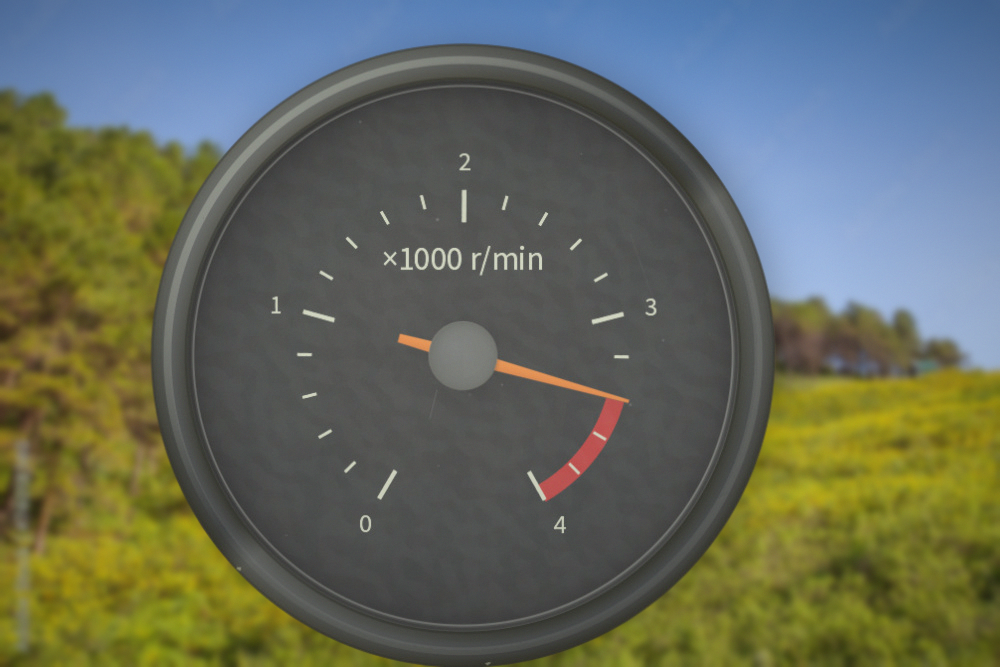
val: {"value": 3400, "unit": "rpm"}
